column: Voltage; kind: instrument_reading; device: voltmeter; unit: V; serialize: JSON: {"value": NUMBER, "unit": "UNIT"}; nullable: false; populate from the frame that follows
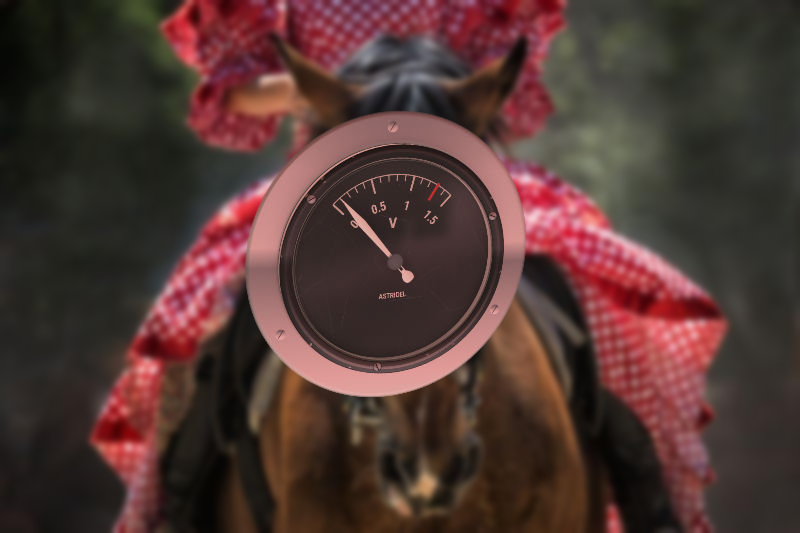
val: {"value": 0.1, "unit": "V"}
